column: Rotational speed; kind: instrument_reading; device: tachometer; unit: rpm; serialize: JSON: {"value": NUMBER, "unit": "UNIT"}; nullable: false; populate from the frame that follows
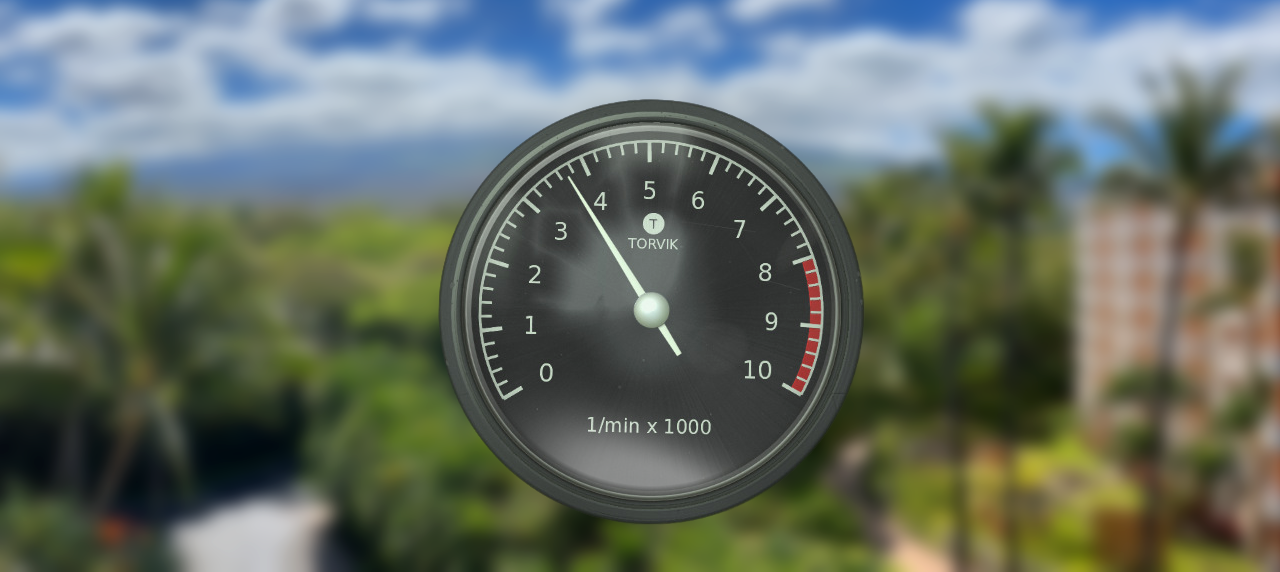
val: {"value": 3700, "unit": "rpm"}
